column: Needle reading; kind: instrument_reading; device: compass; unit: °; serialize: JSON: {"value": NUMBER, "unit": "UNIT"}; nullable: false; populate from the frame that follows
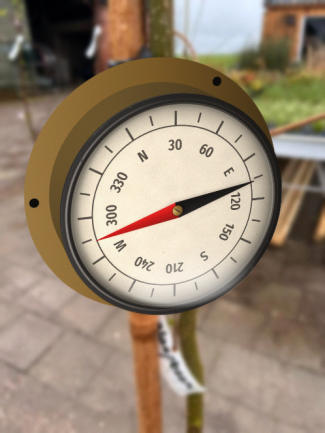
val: {"value": 285, "unit": "°"}
